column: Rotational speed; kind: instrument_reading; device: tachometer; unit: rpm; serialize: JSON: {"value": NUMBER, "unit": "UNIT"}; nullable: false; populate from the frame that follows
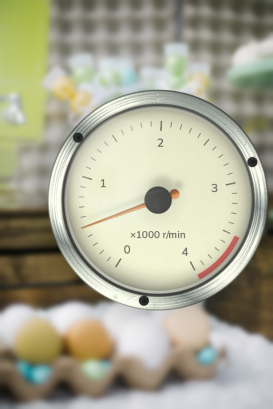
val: {"value": 500, "unit": "rpm"}
